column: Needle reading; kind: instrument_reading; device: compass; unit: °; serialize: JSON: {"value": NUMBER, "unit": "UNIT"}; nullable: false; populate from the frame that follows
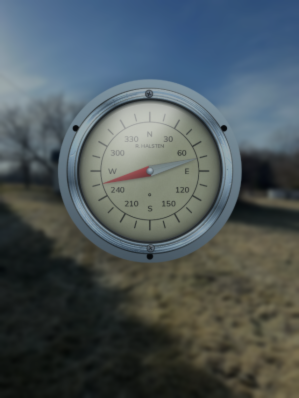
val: {"value": 255, "unit": "°"}
